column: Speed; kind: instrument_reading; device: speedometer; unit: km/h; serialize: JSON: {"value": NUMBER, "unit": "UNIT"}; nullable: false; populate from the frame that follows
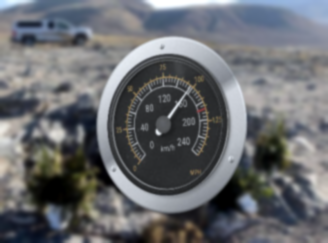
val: {"value": 160, "unit": "km/h"}
